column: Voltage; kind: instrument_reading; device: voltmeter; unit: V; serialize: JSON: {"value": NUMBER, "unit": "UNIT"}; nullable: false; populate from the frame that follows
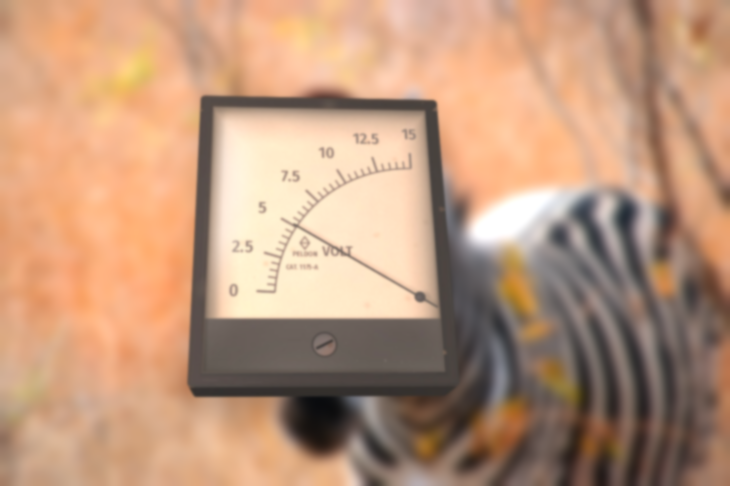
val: {"value": 5, "unit": "V"}
